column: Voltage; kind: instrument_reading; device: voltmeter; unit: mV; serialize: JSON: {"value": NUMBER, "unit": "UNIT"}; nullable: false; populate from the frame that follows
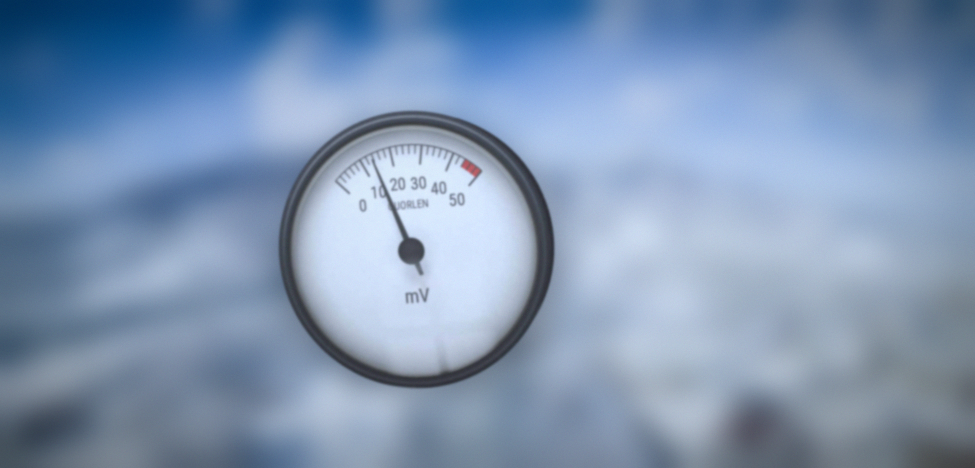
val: {"value": 14, "unit": "mV"}
